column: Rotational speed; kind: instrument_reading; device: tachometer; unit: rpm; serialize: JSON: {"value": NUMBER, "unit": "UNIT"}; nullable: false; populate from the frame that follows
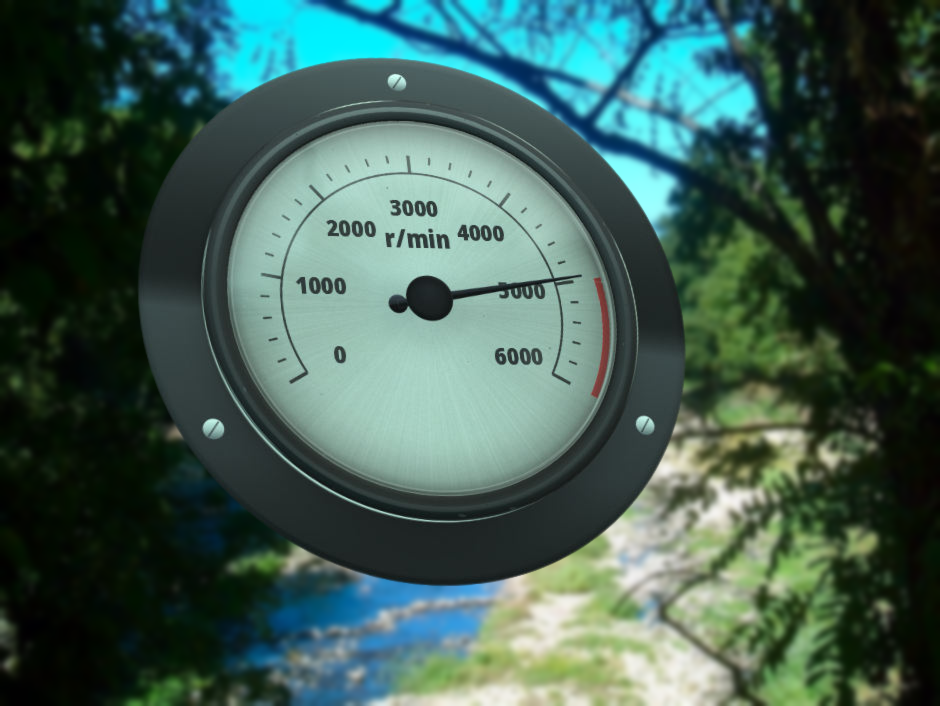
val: {"value": 5000, "unit": "rpm"}
